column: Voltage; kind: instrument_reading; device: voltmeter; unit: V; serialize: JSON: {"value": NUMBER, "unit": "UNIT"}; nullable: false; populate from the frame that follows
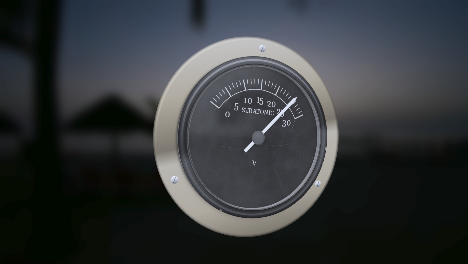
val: {"value": 25, "unit": "V"}
